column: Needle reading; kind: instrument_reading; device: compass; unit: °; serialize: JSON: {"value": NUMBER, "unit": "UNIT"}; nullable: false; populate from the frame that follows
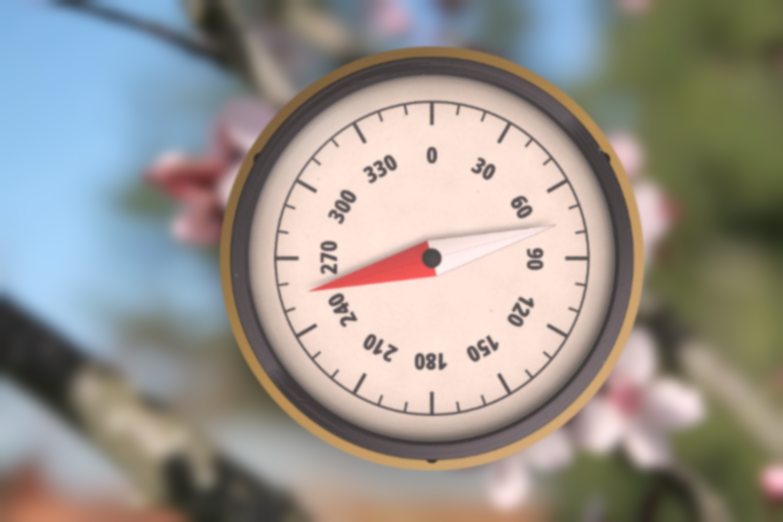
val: {"value": 255, "unit": "°"}
